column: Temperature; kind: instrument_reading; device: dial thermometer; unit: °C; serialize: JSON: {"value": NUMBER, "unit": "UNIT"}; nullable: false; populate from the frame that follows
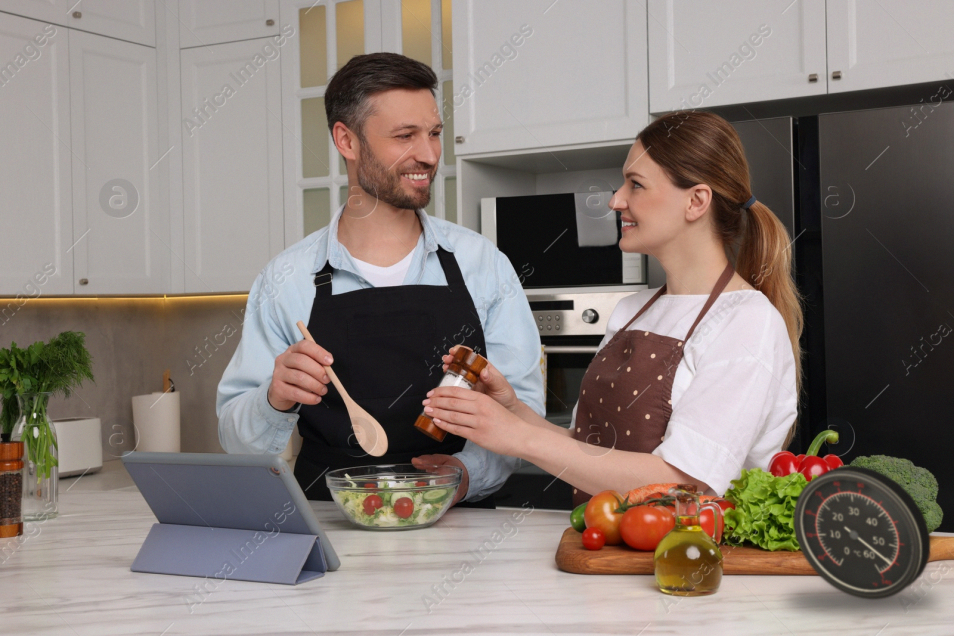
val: {"value": 55, "unit": "°C"}
